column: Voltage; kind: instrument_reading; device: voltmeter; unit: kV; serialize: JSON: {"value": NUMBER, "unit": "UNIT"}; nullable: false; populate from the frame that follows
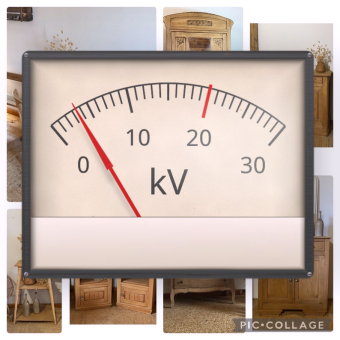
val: {"value": 3.5, "unit": "kV"}
